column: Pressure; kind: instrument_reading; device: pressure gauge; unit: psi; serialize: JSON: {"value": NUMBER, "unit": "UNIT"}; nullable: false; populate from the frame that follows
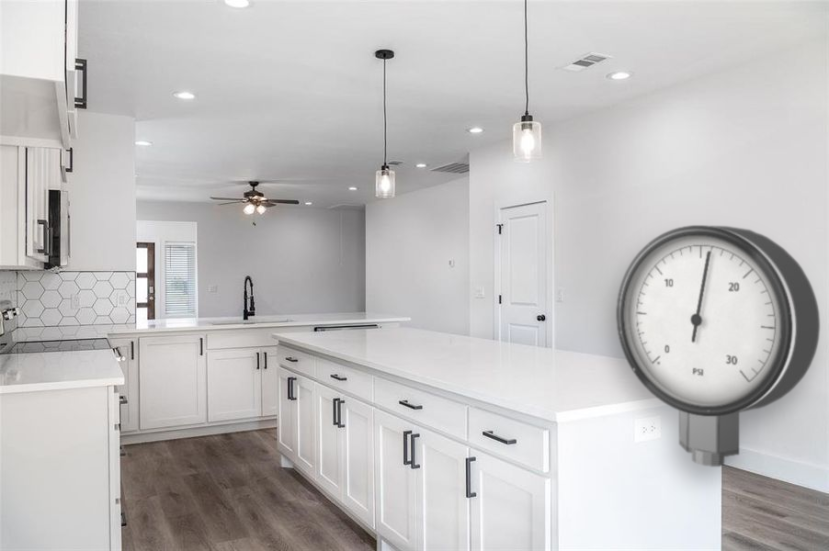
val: {"value": 16, "unit": "psi"}
